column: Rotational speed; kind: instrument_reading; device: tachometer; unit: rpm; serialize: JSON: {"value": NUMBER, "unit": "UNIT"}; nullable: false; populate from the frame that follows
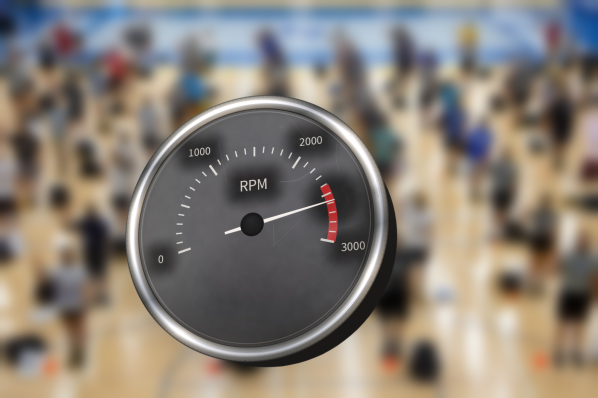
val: {"value": 2600, "unit": "rpm"}
